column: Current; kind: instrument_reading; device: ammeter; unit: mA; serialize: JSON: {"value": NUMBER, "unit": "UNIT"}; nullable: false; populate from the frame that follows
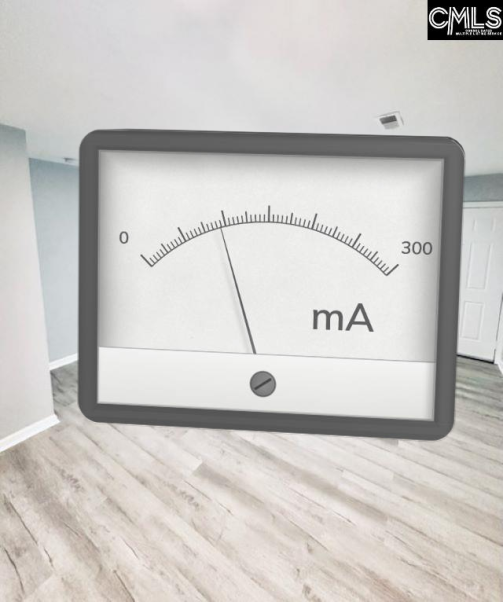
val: {"value": 95, "unit": "mA"}
